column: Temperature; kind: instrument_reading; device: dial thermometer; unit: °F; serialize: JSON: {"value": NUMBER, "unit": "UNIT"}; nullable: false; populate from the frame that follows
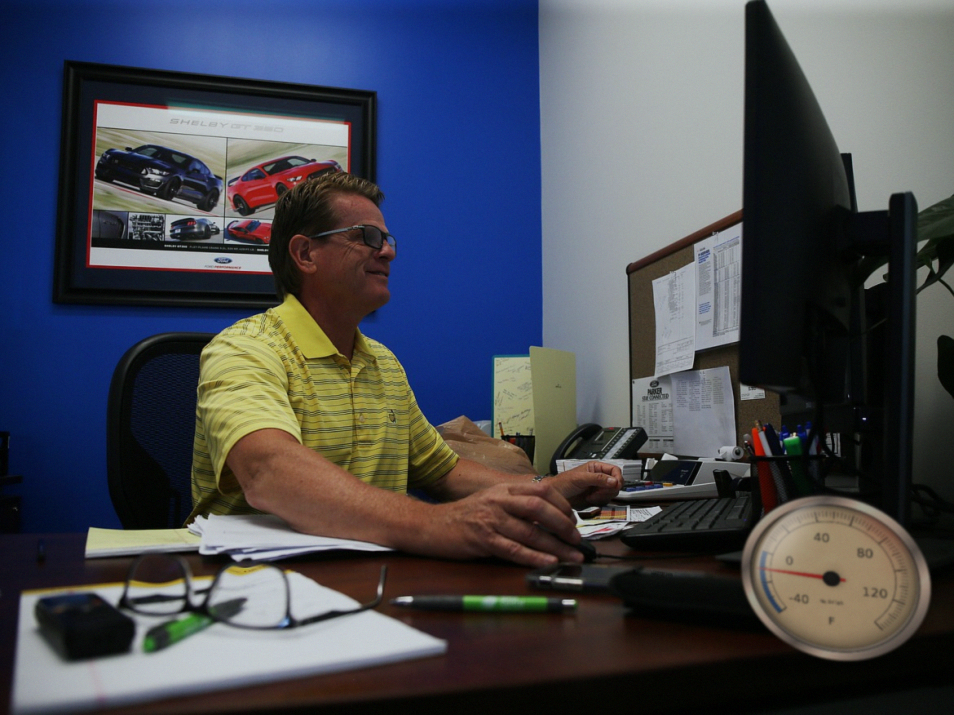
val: {"value": -10, "unit": "°F"}
